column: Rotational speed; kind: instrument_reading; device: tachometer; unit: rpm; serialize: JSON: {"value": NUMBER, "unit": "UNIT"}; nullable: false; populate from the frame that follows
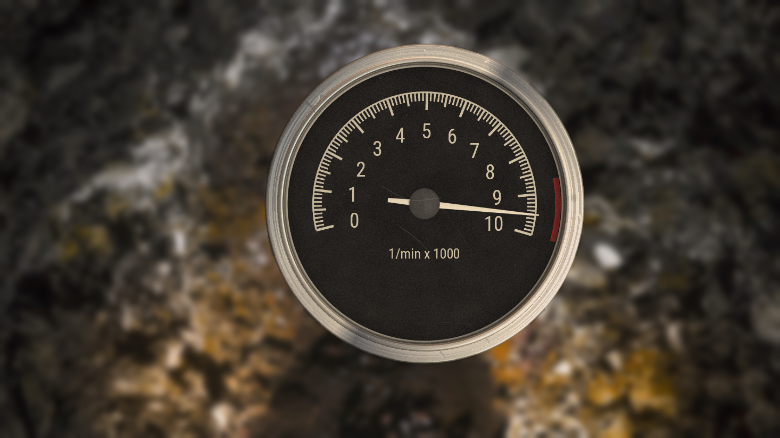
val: {"value": 9500, "unit": "rpm"}
